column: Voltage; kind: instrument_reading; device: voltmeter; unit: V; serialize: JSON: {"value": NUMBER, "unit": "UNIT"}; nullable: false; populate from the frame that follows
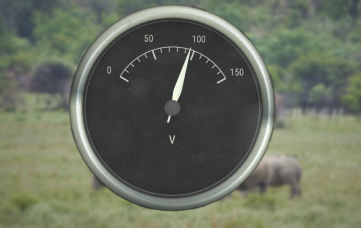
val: {"value": 95, "unit": "V"}
